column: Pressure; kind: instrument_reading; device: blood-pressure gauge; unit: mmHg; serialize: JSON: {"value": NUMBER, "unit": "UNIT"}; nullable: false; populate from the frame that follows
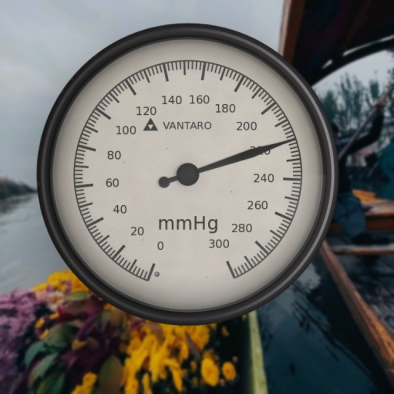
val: {"value": 220, "unit": "mmHg"}
